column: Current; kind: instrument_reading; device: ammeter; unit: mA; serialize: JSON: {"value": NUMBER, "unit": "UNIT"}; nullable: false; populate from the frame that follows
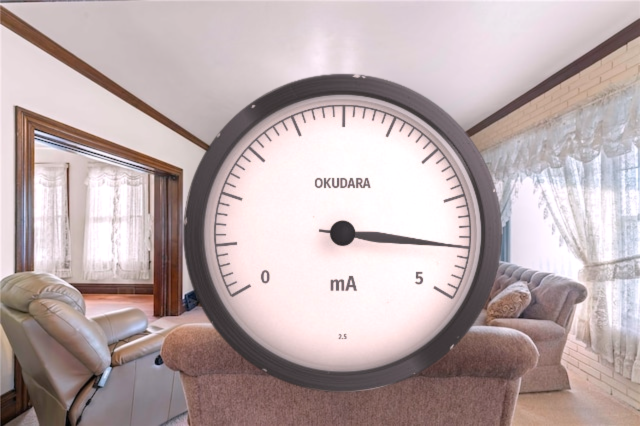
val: {"value": 4.5, "unit": "mA"}
